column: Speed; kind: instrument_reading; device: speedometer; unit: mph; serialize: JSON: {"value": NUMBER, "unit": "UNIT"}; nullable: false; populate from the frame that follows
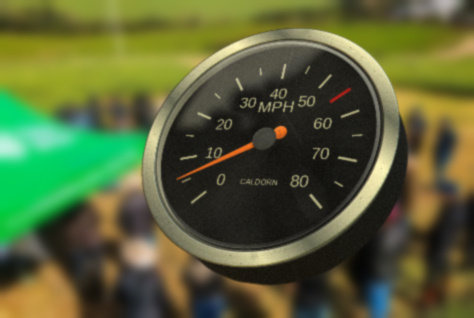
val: {"value": 5, "unit": "mph"}
